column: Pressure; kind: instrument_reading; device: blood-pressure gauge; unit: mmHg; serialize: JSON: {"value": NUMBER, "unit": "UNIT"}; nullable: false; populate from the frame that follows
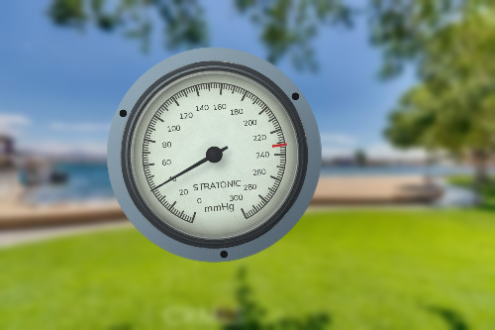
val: {"value": 40, "unit": "mmHg"}
